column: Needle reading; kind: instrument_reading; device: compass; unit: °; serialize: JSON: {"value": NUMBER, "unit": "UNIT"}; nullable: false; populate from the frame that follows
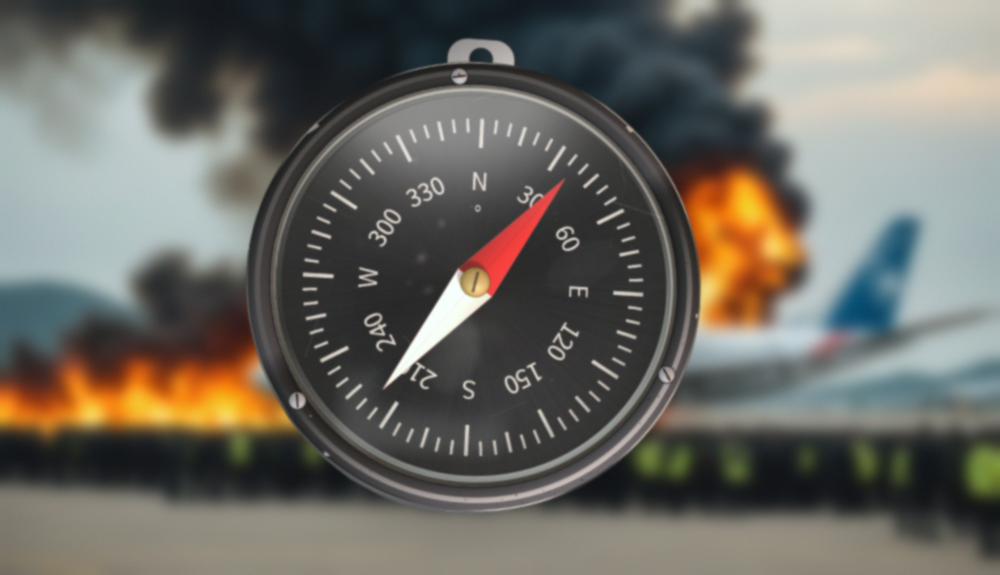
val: {"value": 37.5, "unit": "°"}
